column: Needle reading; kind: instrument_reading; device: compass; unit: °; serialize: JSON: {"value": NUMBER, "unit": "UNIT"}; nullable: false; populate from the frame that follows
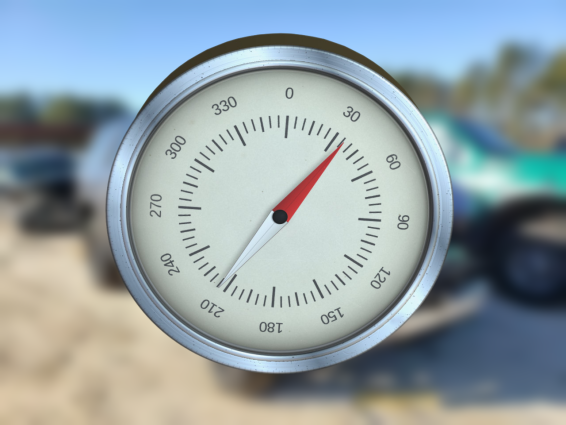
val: {"value": 35, "unit": "°"}
